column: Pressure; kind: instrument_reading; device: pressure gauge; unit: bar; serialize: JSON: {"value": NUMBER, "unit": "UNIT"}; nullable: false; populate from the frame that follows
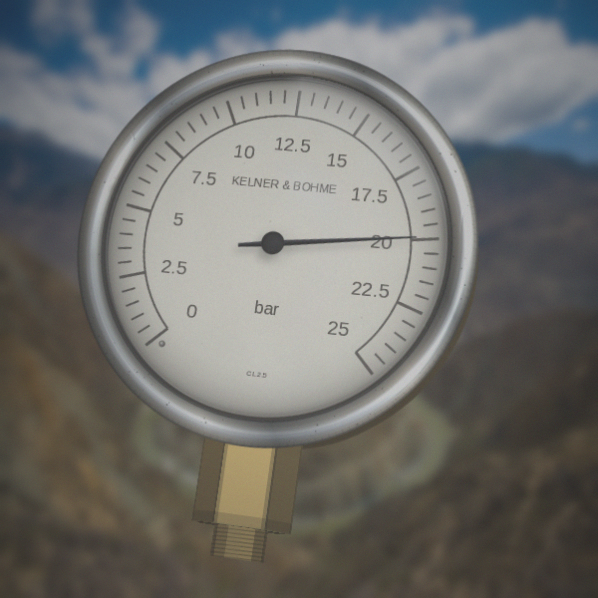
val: {"value": 20, "unit": "bar"}
